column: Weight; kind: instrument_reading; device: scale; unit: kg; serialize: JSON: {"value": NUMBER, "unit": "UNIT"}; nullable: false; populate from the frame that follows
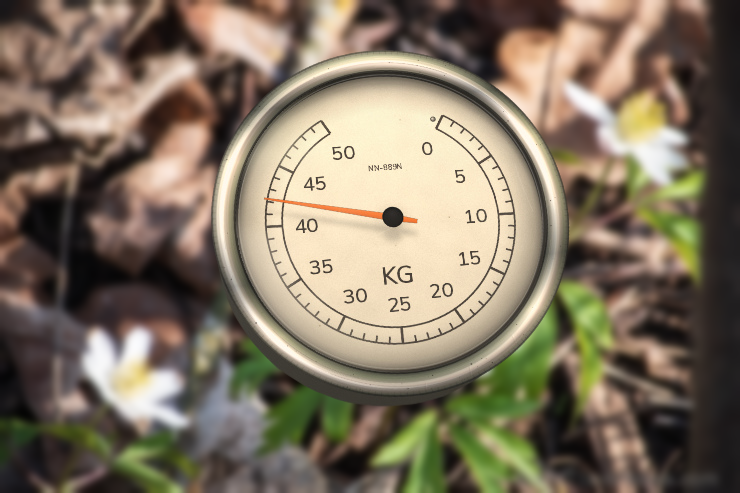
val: {"value": 42, "unit": "kg"}
